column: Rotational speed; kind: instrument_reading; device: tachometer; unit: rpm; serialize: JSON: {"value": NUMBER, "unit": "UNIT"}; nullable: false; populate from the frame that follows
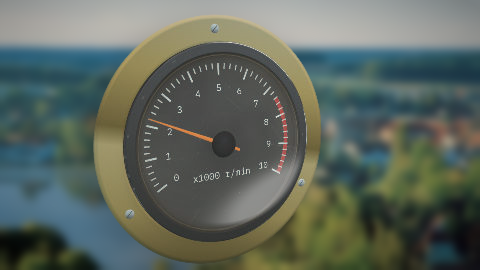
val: {"value": 2200, "unit": "rpm"}
